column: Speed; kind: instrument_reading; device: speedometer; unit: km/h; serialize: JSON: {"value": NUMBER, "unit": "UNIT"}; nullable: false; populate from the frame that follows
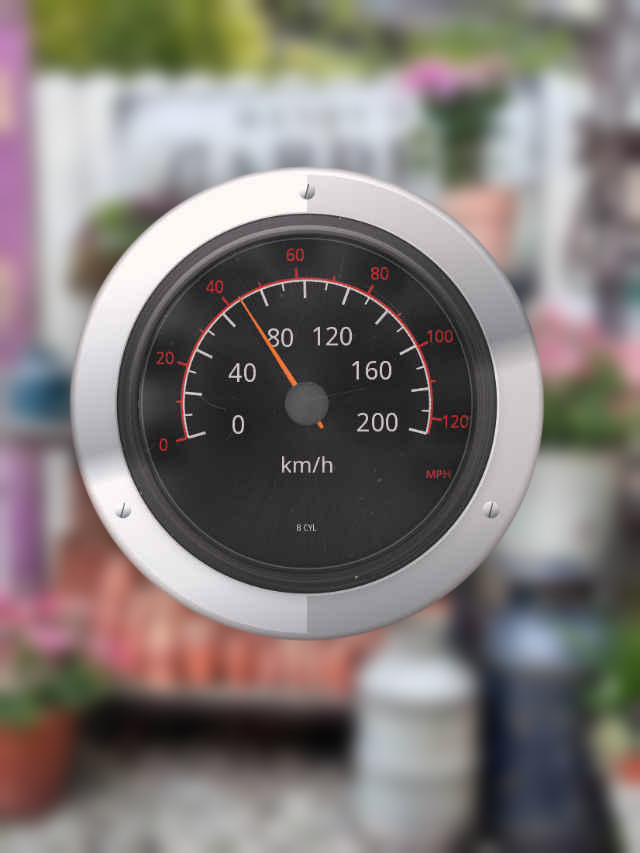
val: {"value": 70, "unit": "km/h"}
